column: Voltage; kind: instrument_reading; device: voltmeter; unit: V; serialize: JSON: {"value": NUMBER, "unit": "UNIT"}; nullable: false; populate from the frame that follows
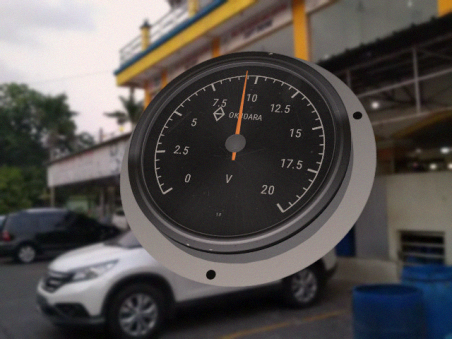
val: {"value": 9.5, "unit": "V"}
